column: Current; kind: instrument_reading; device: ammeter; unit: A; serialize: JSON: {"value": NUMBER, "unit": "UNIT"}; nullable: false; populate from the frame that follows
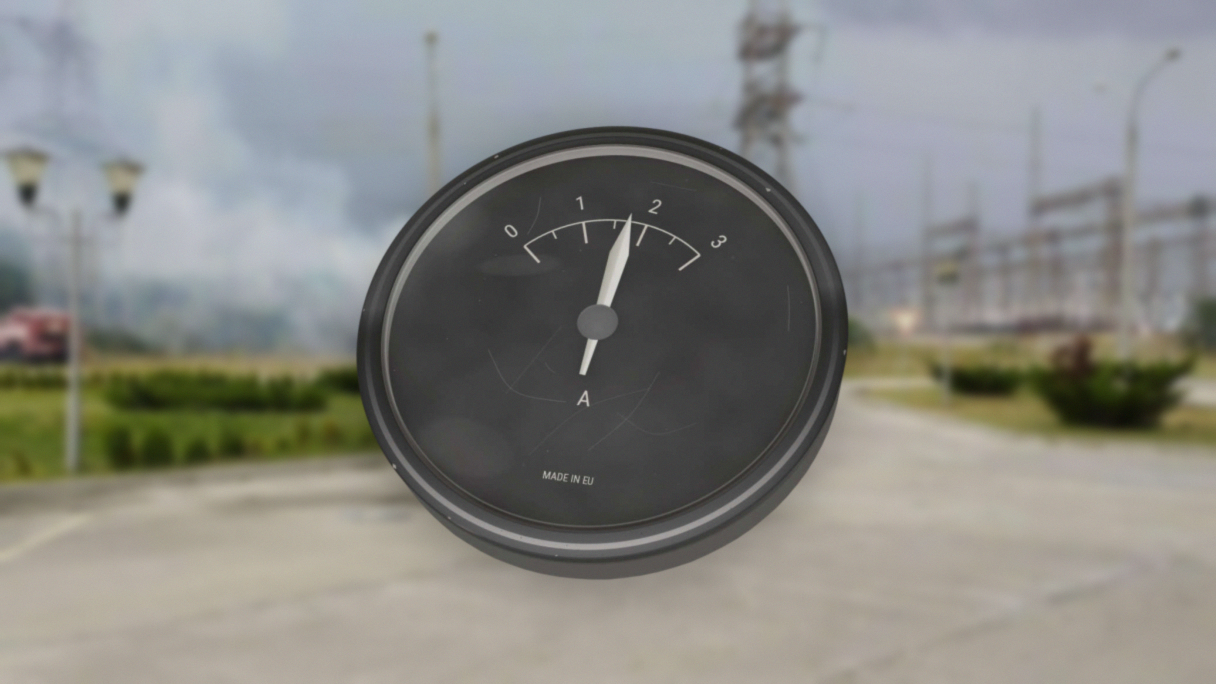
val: {"value": 1.75, "unit": "A"}
